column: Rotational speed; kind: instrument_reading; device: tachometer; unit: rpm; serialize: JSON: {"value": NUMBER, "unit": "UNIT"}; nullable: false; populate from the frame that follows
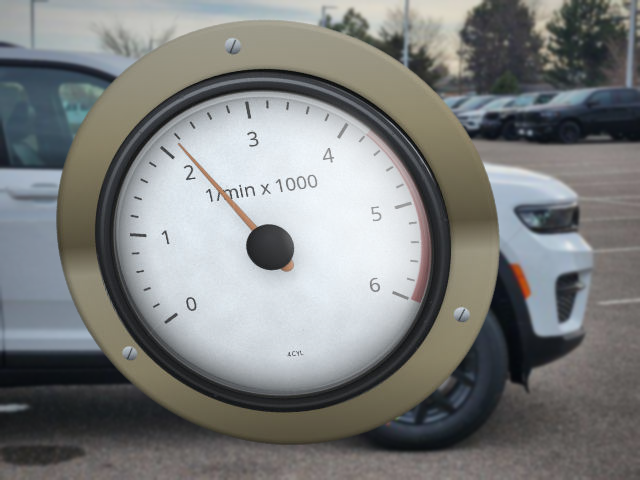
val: {"value": 2200, "unit": "rpm"}
